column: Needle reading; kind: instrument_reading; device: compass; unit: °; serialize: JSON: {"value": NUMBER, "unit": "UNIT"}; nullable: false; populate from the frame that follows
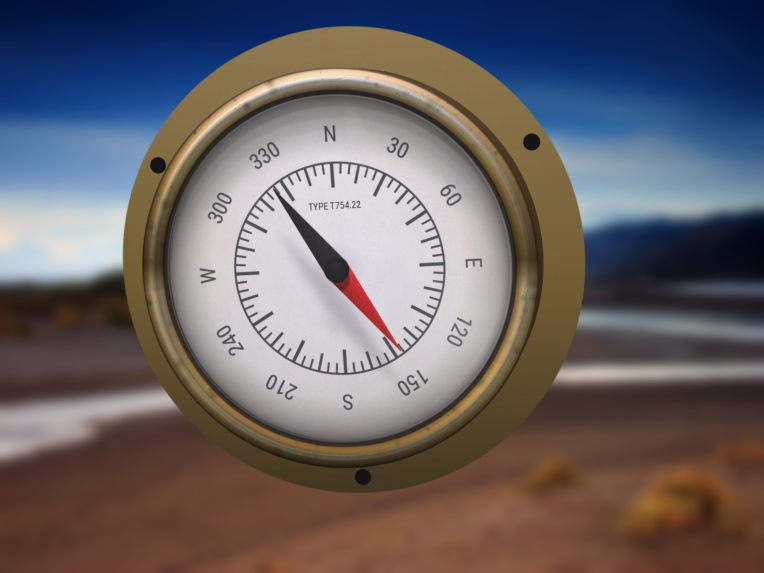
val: {"value": 145, "unit": "°"}
